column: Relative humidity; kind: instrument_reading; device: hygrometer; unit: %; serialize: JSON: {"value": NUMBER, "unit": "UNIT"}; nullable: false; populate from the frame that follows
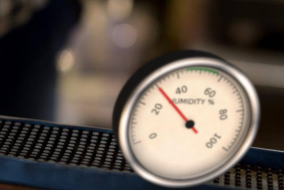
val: {"value": 30, "unit": "%"}
